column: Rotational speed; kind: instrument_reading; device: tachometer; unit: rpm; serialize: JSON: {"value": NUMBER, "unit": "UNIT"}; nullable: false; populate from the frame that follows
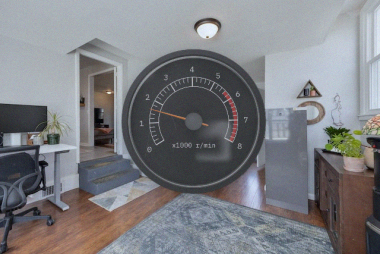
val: {"value": 1600, "unit": "rpm"}
